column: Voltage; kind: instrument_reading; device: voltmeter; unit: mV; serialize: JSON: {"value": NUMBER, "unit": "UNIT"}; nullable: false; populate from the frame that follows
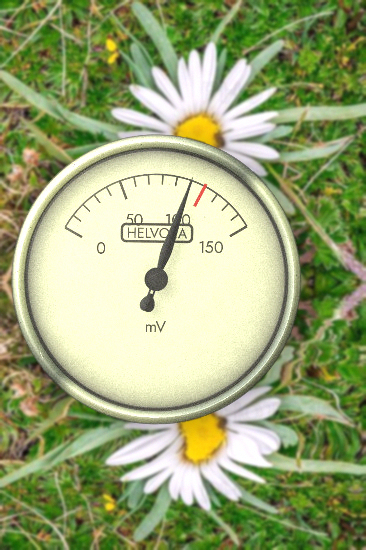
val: {"value": 100, "unit": "mV"}
